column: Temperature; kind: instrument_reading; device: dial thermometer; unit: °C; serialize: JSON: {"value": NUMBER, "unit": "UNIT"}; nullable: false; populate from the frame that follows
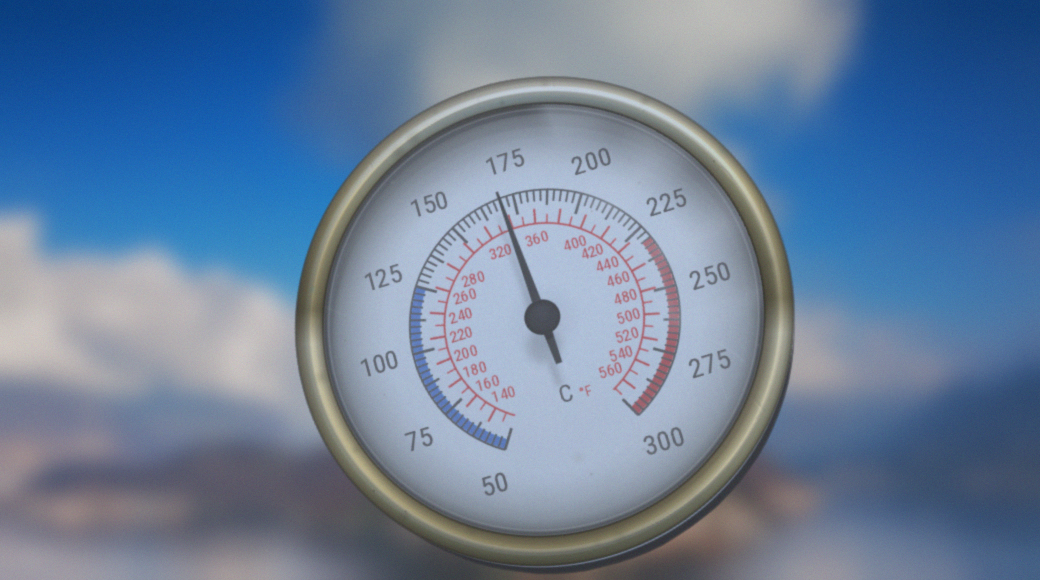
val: {"value": 170, "unit": "°C"}
